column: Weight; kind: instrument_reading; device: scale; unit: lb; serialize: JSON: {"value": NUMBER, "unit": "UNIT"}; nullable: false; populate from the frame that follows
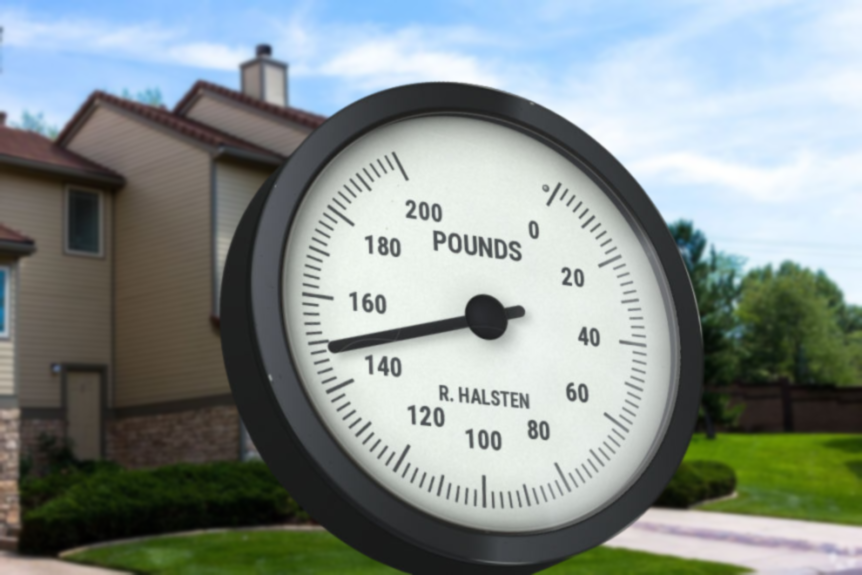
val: {"value": 148, "unit": "lb"}
